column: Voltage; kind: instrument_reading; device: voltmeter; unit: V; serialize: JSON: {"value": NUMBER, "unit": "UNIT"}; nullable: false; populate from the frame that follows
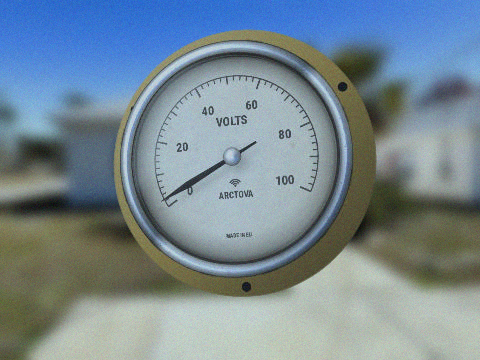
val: {"value": 2, "unit": "V"}
